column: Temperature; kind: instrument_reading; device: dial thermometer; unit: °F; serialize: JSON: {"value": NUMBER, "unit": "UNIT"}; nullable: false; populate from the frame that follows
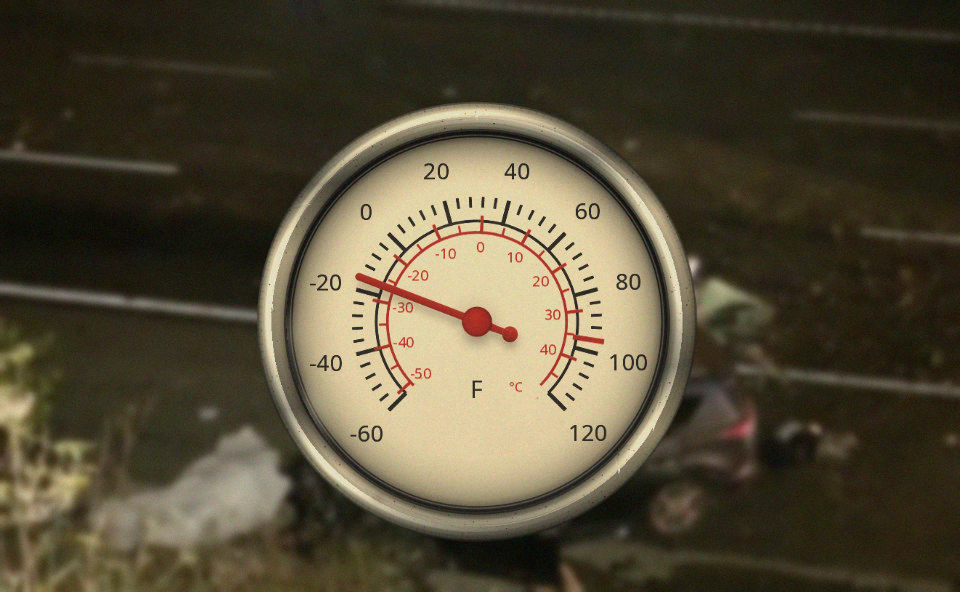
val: {"value": -16, "unit": "°F"}
